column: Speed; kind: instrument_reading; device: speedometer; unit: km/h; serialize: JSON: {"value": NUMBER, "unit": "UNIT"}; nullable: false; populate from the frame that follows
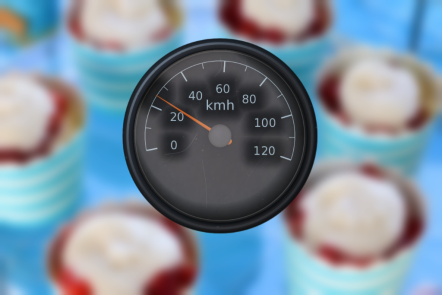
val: {"value": 25, "unit": "km/h"}
